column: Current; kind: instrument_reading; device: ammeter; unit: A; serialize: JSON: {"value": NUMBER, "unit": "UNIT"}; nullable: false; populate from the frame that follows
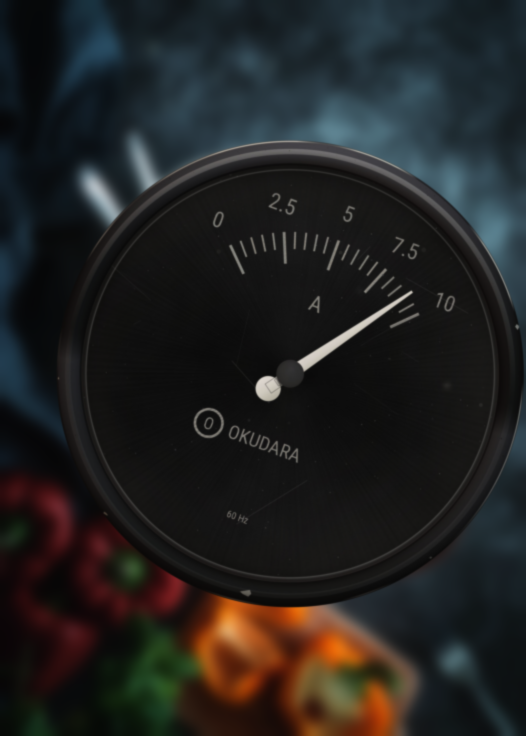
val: {"value": 9, "unit": "A"}
